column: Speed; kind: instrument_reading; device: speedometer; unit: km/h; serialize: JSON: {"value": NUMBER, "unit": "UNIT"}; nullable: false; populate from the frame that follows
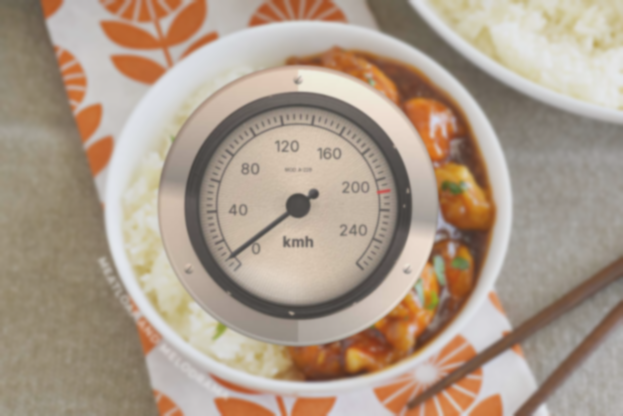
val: {"value": 8, "unit": "km/h"}
